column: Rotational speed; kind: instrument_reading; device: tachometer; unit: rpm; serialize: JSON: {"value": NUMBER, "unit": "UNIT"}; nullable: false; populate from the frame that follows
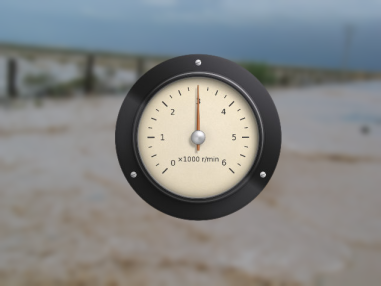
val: {"value": 3000, "unit": "rpm"}
